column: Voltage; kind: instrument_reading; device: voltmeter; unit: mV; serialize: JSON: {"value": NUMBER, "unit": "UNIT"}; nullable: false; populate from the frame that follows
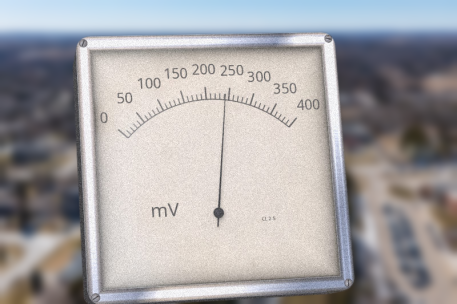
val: {"value": 240, "unit": "mV"}
